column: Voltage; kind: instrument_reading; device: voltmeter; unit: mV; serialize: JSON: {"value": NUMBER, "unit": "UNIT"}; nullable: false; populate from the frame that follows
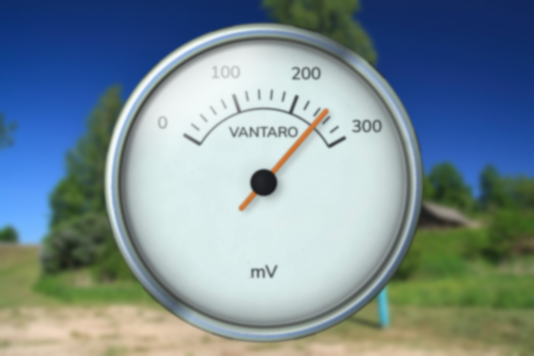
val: {"value": 250, "unit": "mV"}
